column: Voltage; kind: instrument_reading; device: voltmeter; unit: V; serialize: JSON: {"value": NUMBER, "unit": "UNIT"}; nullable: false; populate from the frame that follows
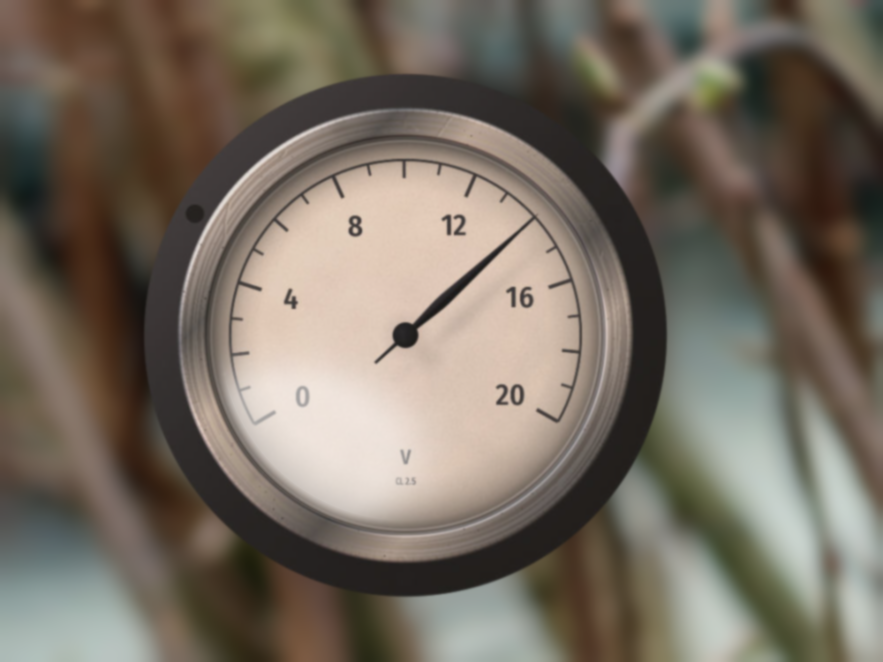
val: {"value": 14, "unit": "V"}
